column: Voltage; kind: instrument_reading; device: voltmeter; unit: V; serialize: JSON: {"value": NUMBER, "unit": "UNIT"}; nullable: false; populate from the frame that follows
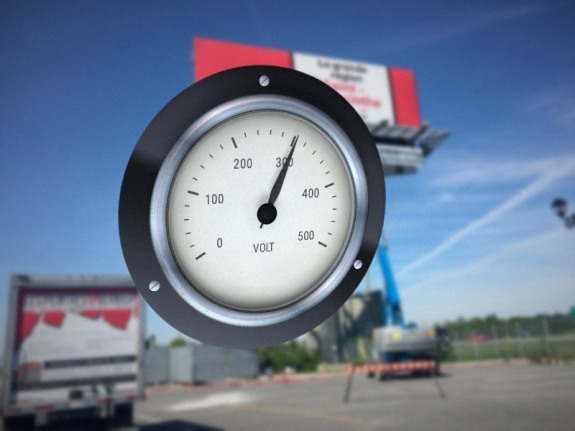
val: {"value": 300, "unit": "V"}
